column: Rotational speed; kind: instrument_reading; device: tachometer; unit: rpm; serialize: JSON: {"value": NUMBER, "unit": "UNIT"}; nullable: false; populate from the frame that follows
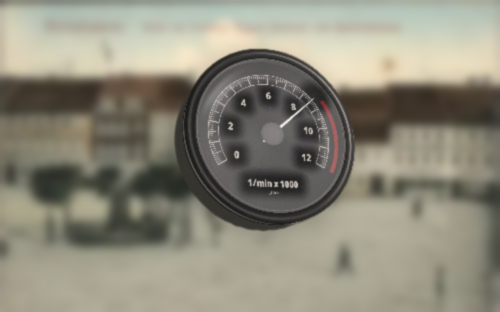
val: {"value": 8500, "unit": "rpm"}
